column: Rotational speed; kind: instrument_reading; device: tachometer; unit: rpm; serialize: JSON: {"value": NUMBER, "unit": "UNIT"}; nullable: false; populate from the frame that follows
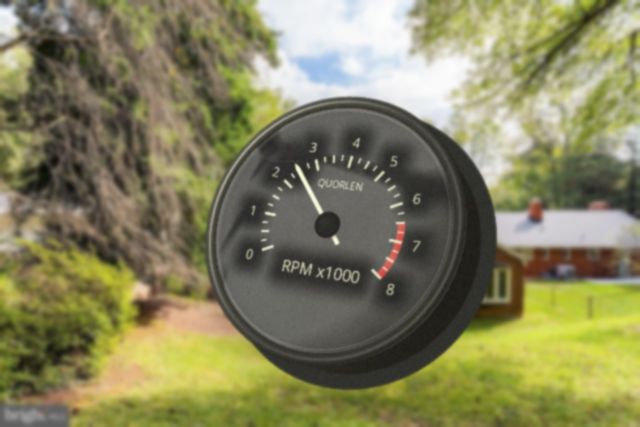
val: {"value": 2500, "unit": "rpm"}
